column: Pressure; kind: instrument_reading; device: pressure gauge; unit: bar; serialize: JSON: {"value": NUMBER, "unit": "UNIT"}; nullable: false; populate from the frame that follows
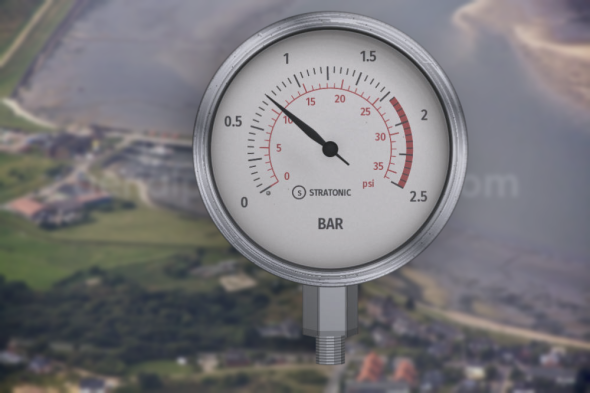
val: {"value": 0.75, "unit": "bar"}
